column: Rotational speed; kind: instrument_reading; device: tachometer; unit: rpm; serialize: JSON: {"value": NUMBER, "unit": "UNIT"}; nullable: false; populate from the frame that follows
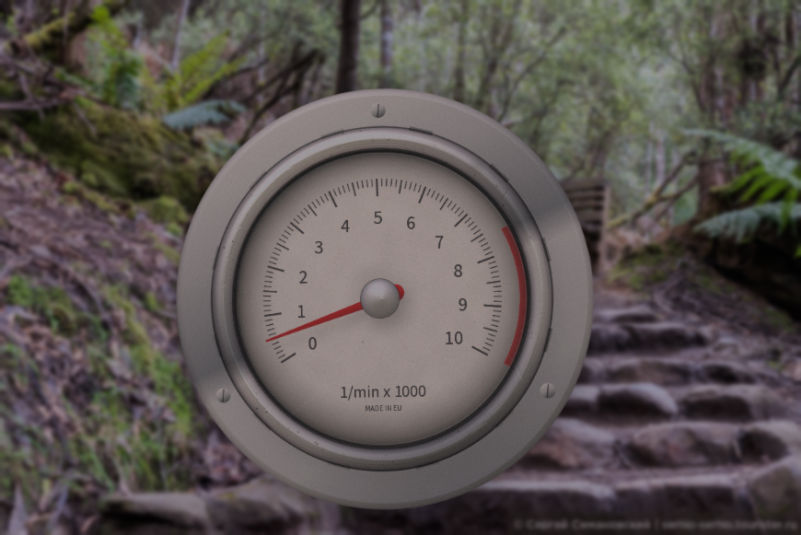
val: {"value": 500, "unit": "rpm"}
